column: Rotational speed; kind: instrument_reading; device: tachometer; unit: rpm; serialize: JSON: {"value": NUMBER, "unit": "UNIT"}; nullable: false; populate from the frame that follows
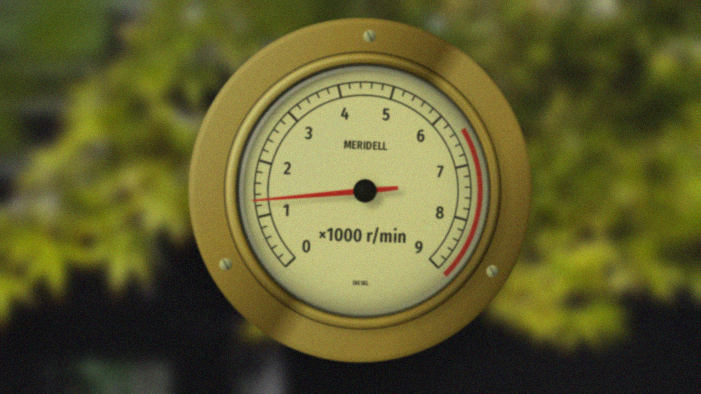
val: {"value": 1300, "unit": "rpm"}
